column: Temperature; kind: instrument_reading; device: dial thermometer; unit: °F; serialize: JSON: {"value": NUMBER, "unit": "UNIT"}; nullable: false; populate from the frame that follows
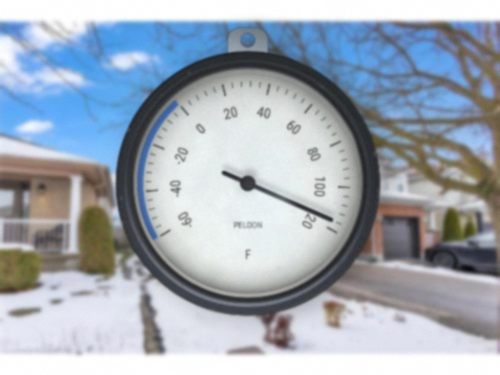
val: {"value": 116, "unit": "°F"}
